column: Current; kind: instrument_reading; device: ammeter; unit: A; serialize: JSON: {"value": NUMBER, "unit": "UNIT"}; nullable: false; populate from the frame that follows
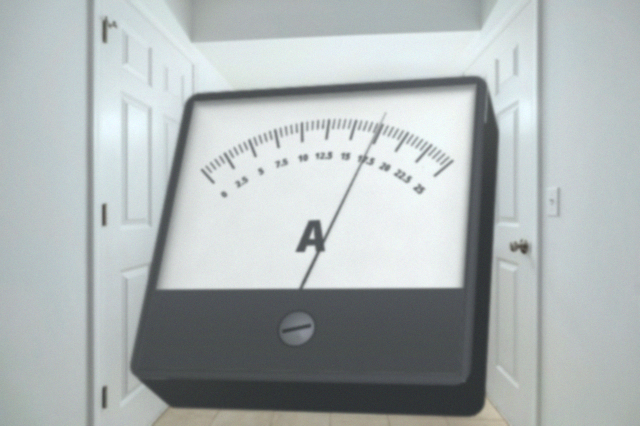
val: {"value": 17.5, "unit": "A"}
